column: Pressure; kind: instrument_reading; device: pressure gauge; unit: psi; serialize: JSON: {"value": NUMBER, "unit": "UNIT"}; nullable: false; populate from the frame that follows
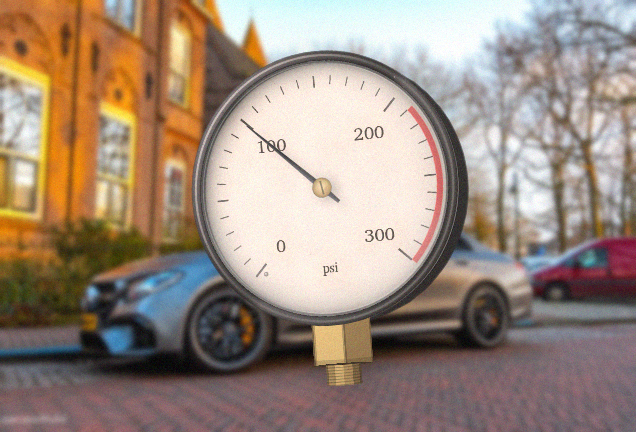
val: {"value": 100, "unit": "psi"}
